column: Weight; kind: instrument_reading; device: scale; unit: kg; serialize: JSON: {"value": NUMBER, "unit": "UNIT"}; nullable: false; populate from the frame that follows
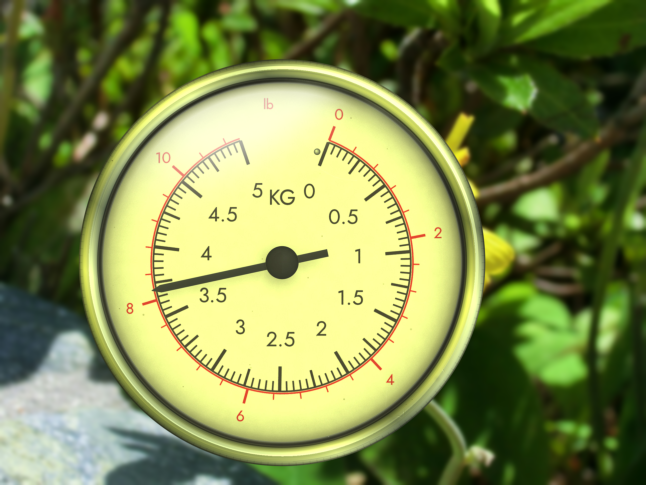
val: {"value": 3.7, "unit": "kg"}
